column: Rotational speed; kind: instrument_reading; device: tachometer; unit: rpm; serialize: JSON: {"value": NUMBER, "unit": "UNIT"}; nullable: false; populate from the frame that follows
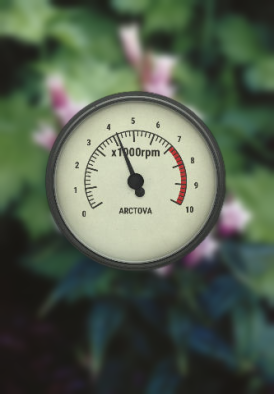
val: {"value": 4200, "unit": "rpm"}
